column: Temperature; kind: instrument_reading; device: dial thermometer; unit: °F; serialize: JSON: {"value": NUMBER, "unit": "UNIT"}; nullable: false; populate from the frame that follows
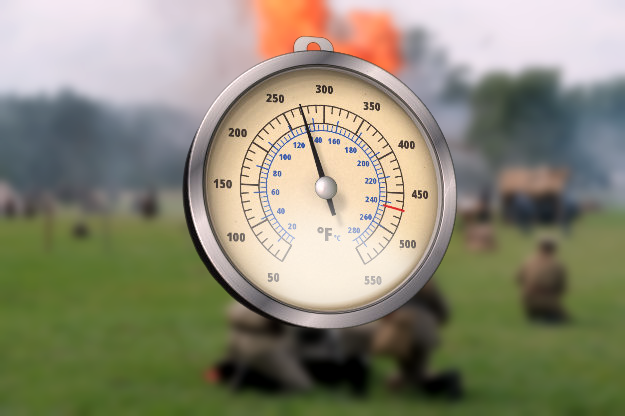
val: {"value": 270, "unit": "°F"}
